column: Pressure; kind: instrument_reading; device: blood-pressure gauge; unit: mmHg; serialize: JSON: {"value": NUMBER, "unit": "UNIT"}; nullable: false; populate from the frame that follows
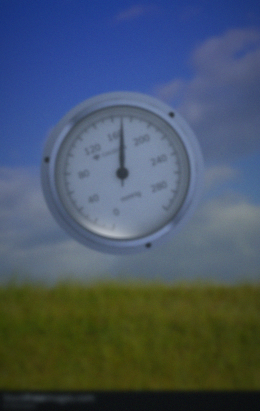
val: {"value": 170, "unit": "mmHg"}
